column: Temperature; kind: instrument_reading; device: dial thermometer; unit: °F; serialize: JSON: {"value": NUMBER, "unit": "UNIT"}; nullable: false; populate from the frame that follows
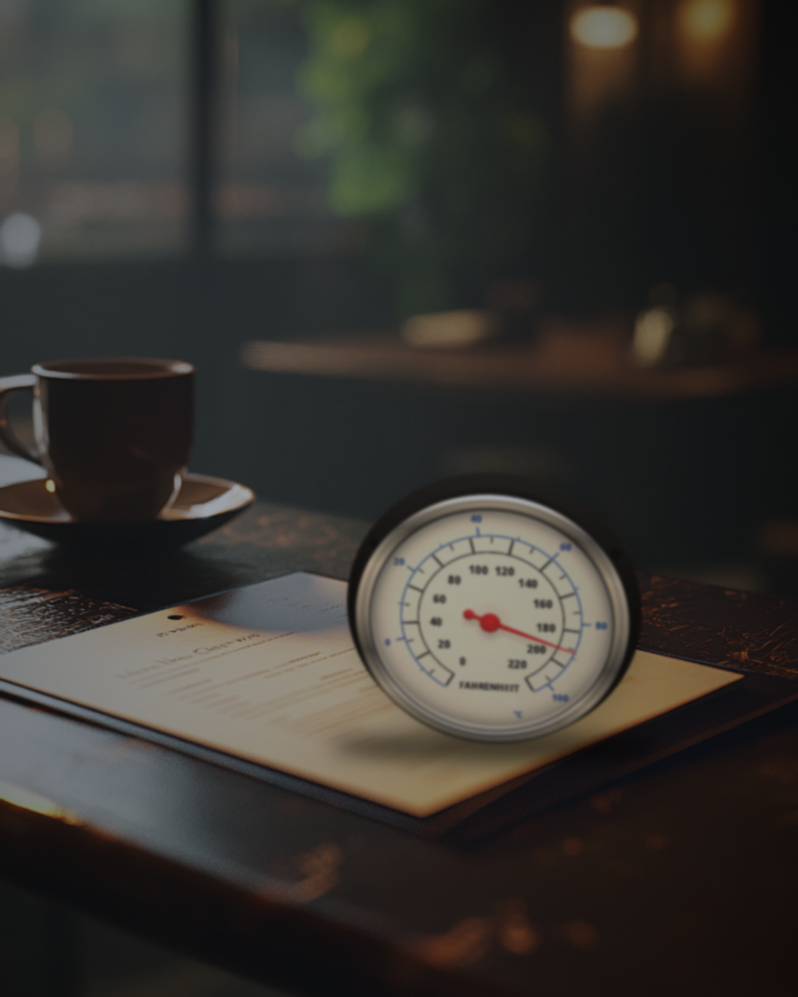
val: {"value": 190, "unit": "°F"}
